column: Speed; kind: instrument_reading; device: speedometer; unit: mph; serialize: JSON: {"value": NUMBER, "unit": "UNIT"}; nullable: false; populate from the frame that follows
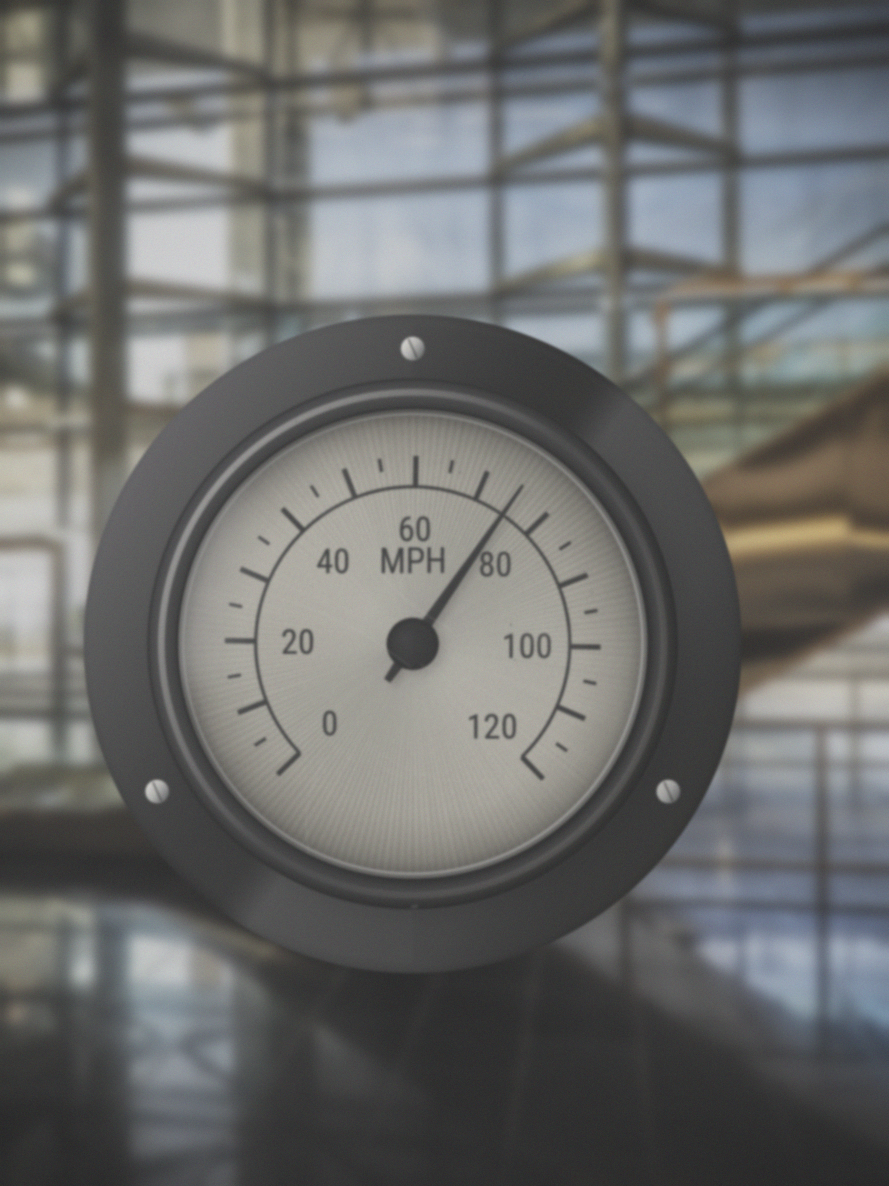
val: {"value": 75, "unit": "mph"}
